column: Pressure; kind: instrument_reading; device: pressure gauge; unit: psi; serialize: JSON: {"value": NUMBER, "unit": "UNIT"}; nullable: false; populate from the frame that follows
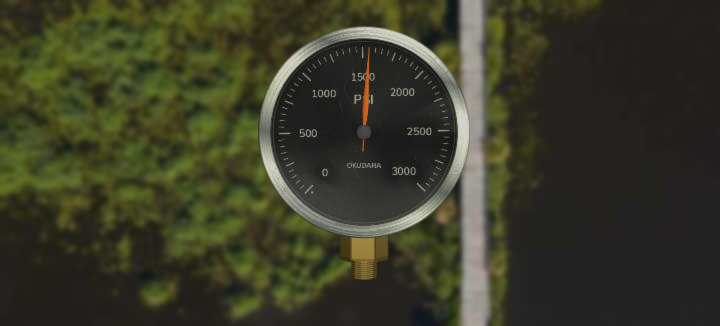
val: {"value": 1550, "unit": "psi"}
